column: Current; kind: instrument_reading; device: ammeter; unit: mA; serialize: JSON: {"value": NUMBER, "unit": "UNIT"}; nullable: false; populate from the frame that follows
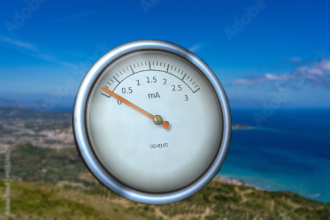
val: {"value": 0.1, "unit": "mA"}
